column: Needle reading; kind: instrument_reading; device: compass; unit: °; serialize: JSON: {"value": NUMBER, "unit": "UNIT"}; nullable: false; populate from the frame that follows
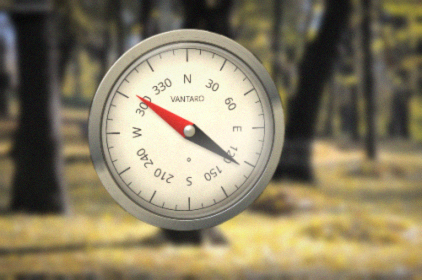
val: {"value": 305, "unit": "°"}
